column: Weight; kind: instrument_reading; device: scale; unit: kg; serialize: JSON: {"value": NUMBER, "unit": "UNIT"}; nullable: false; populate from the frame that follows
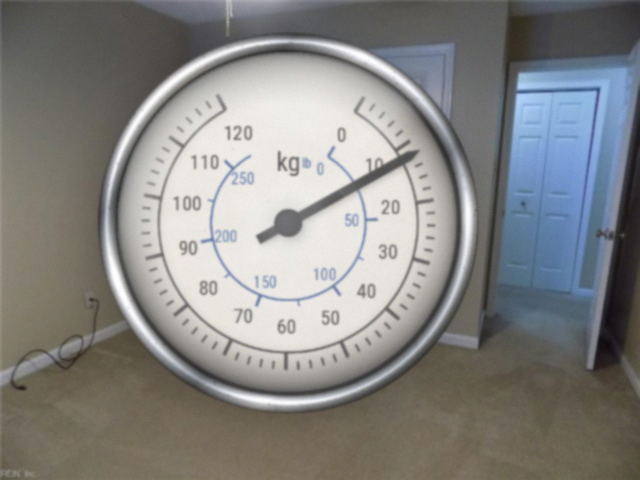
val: {"value": 12, "unit": "kg"}
